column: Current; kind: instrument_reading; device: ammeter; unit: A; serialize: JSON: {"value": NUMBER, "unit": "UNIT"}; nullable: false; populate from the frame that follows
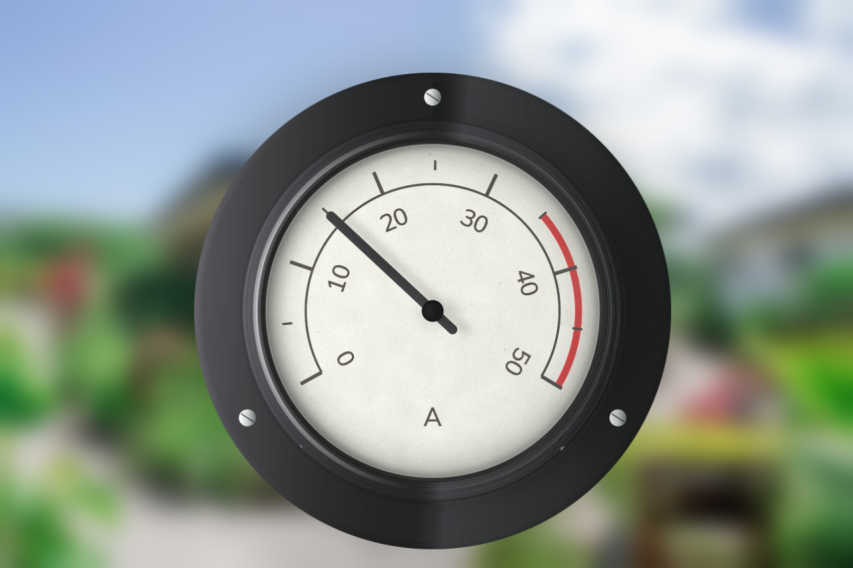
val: {"value": 15, "unit": "A"}
